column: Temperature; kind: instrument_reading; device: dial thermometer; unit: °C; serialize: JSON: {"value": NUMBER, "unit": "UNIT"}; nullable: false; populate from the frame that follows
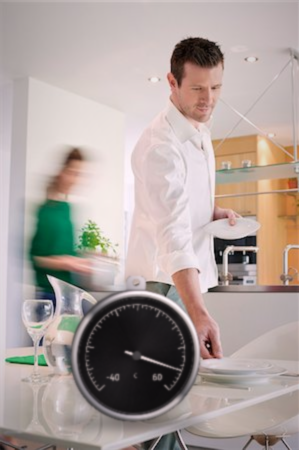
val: {"value": 50, "unit": "°C"}
